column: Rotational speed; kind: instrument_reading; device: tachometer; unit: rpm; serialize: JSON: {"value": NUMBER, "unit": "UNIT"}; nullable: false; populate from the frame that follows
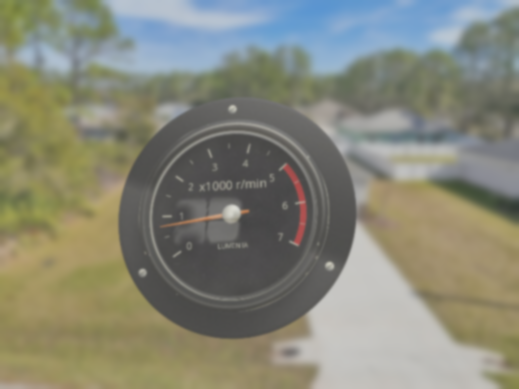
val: {"value": 750, "unit": "rpm"}
